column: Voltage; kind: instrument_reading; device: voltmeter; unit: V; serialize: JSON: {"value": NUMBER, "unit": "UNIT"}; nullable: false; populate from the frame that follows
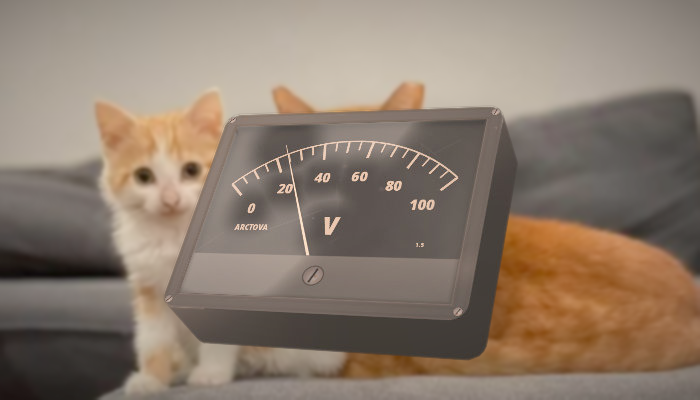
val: {"value": 25, "unit": "V"}
